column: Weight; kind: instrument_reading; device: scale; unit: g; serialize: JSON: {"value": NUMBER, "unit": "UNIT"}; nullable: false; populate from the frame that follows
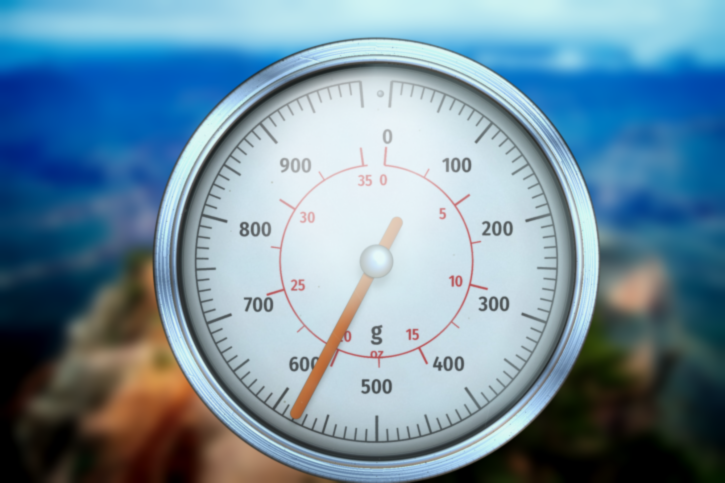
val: {"value": 580, "unit": "g"}
